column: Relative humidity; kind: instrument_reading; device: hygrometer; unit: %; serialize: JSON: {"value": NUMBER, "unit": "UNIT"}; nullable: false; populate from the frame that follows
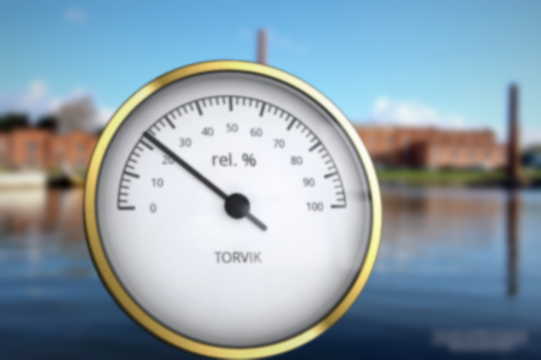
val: {"value": 22, "unit": "%"}
